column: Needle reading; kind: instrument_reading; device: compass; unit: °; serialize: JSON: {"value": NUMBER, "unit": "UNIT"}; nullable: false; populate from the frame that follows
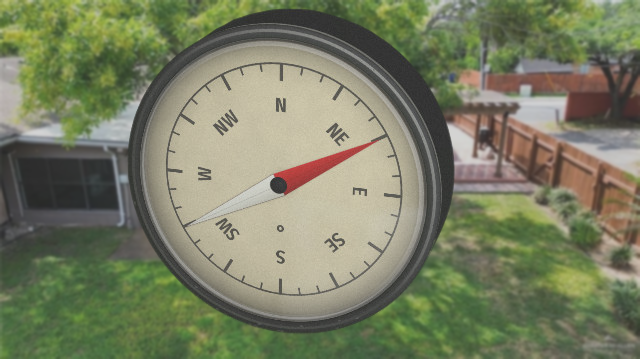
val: {"value": 60, "unit": "°"}
